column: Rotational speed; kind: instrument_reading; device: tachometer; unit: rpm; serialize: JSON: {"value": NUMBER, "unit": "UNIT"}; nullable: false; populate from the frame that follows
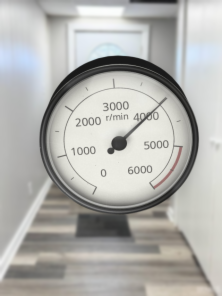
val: {"value": 4000, "unit": "rpm"}
